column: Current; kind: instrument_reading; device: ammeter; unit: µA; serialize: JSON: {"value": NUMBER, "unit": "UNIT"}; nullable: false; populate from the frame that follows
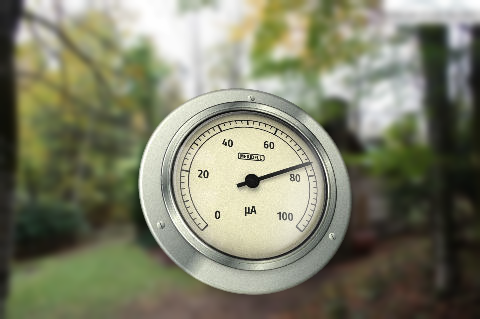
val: {"value": 76, "unit": "µA"}
